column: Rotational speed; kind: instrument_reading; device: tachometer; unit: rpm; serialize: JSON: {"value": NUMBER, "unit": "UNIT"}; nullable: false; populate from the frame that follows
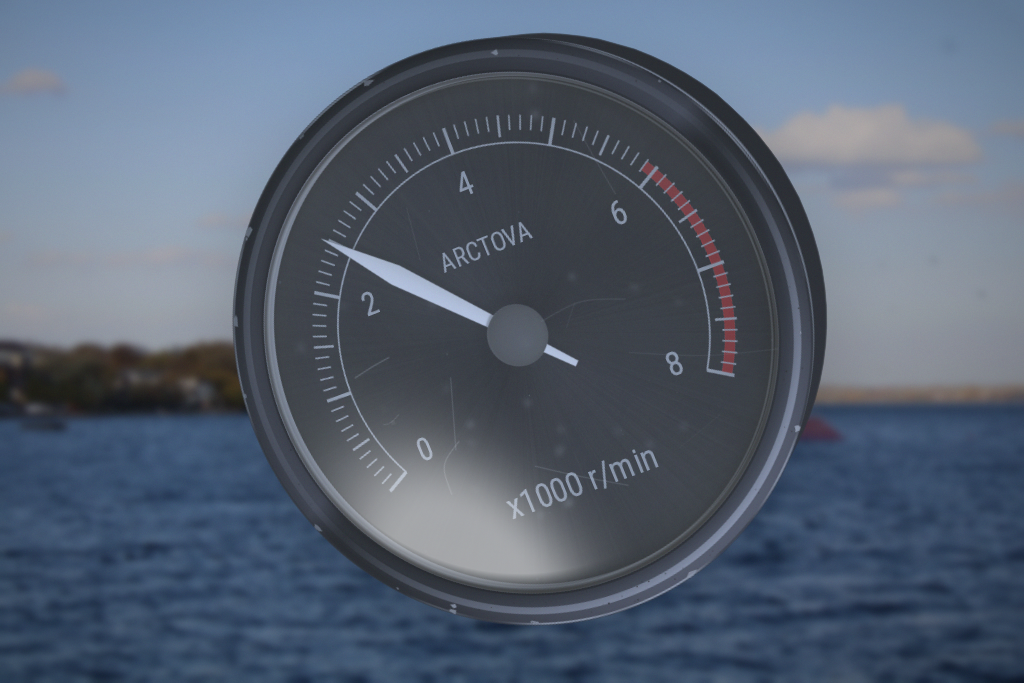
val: {"value": 2500, "unit": "rpm"}
